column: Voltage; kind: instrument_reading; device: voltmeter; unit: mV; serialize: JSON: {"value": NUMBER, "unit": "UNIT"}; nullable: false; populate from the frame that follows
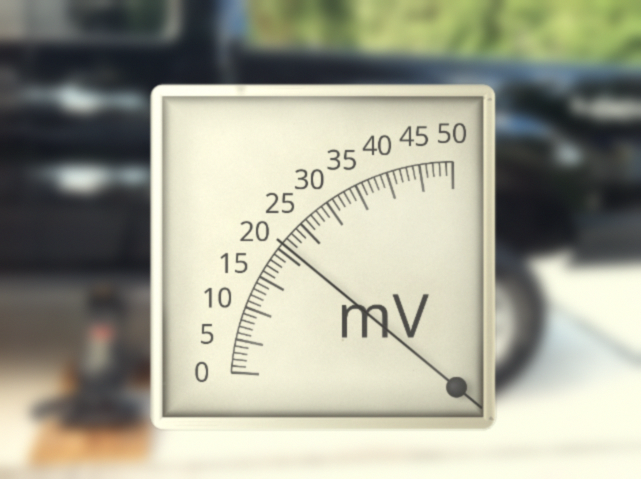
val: {"value": 21, "unit": "mV"}
